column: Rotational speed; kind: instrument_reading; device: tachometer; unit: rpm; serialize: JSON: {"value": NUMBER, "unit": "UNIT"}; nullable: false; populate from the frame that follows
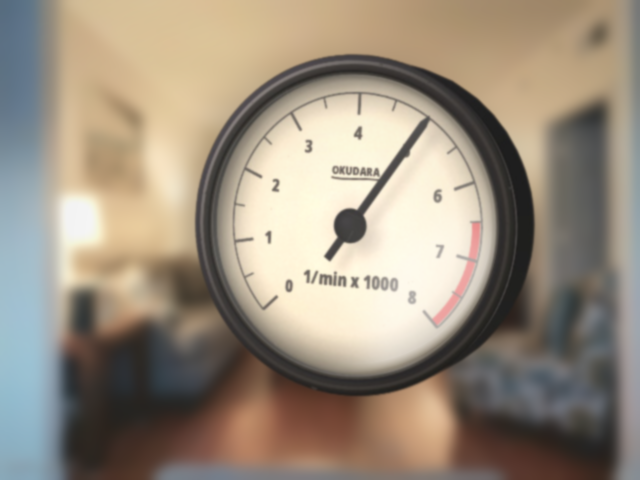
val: {"value": 5000, "unit": "rpm"}
